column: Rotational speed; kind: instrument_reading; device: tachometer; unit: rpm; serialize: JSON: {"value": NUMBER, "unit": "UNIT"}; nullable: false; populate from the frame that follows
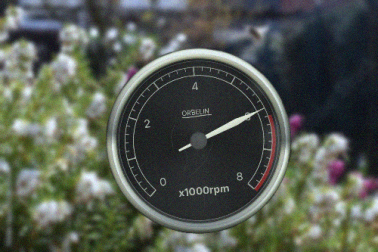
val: {"value": 6000, "unit": "rpm"}
